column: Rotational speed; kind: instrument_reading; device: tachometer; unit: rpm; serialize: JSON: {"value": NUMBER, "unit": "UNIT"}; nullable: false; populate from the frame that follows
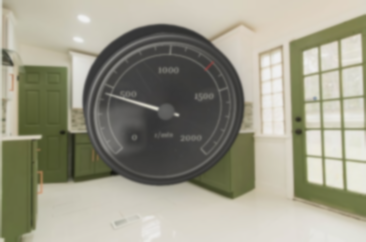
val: {"value": 450, "unit": "rpm"}
